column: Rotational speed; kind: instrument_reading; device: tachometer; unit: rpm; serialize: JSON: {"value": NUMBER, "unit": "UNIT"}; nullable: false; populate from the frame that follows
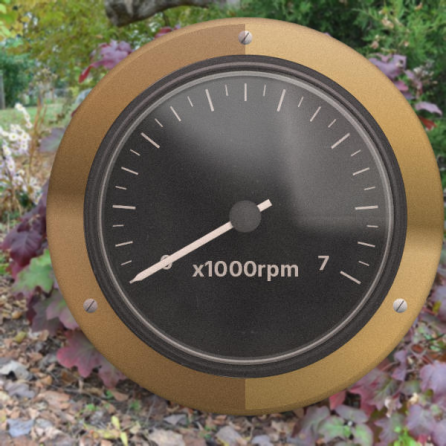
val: {"value": 0, "unit": "rpm"}
